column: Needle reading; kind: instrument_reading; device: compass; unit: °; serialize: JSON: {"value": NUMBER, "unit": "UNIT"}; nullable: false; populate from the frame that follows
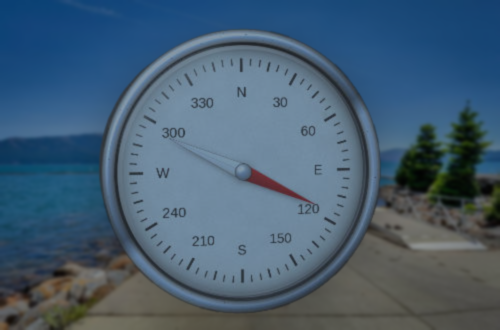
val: {"value": 115, "unit": "°"}
